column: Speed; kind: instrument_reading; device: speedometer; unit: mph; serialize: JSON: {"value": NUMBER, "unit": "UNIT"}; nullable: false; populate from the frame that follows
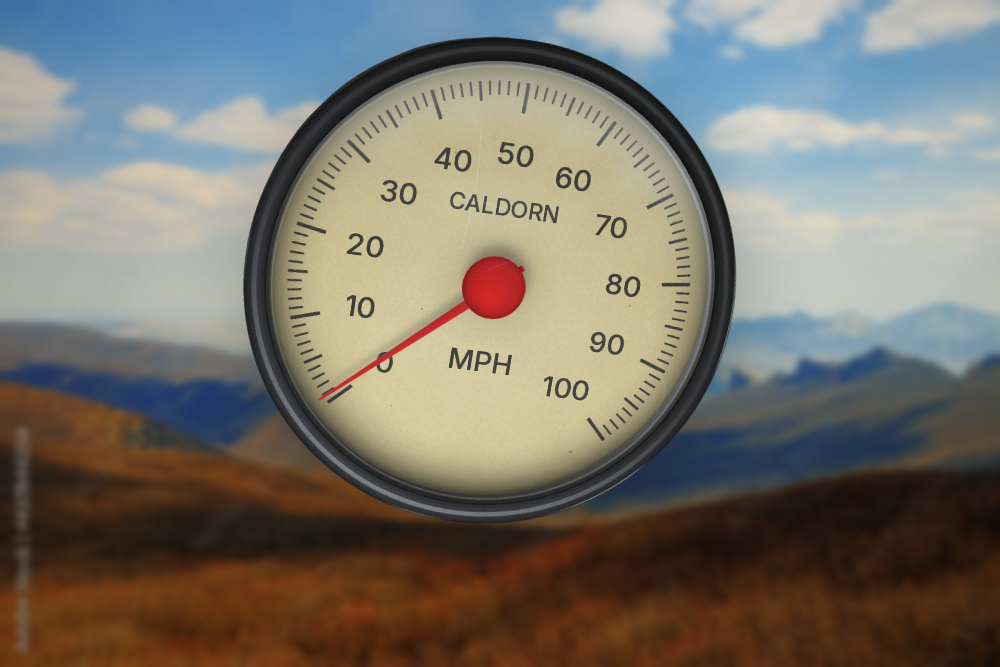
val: {"value": 1, "unit": "mph"}
